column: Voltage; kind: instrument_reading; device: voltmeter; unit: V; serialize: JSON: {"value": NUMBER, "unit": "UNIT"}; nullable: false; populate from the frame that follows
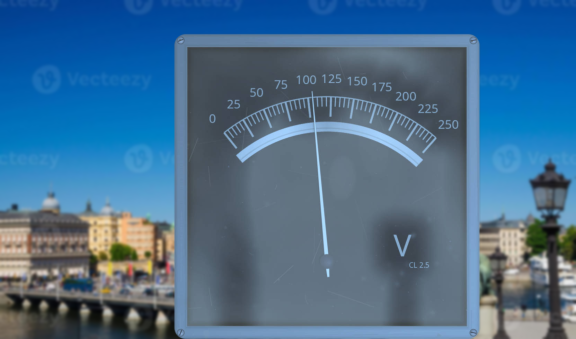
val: {"value": 105, "unit": "V"}
